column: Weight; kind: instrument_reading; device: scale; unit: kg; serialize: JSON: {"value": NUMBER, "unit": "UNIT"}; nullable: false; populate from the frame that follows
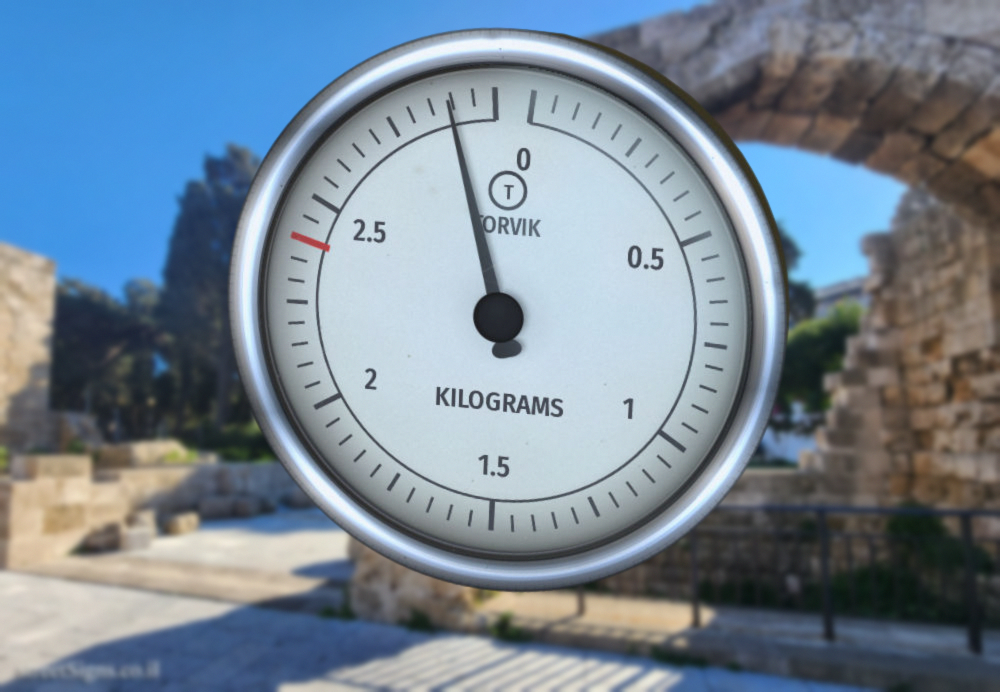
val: {"value": 2.9, "unit": "kg"}
